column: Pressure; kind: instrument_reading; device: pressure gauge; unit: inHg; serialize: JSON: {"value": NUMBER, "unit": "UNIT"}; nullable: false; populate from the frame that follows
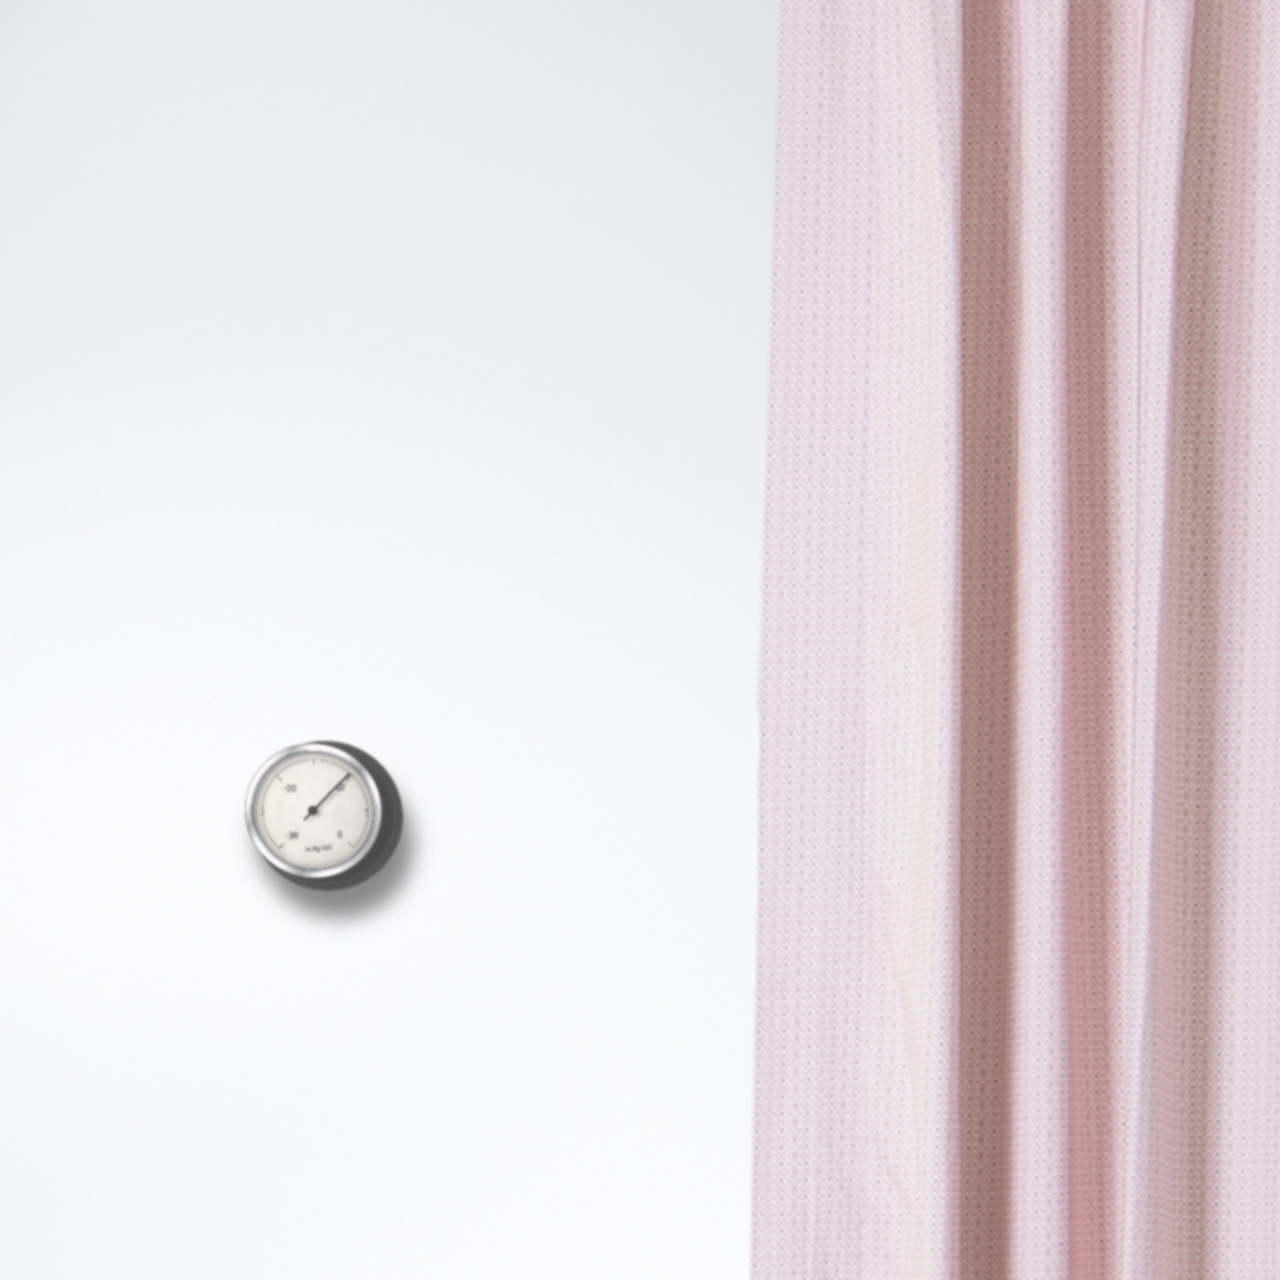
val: {"value": -10, "unit": "inHg"}
